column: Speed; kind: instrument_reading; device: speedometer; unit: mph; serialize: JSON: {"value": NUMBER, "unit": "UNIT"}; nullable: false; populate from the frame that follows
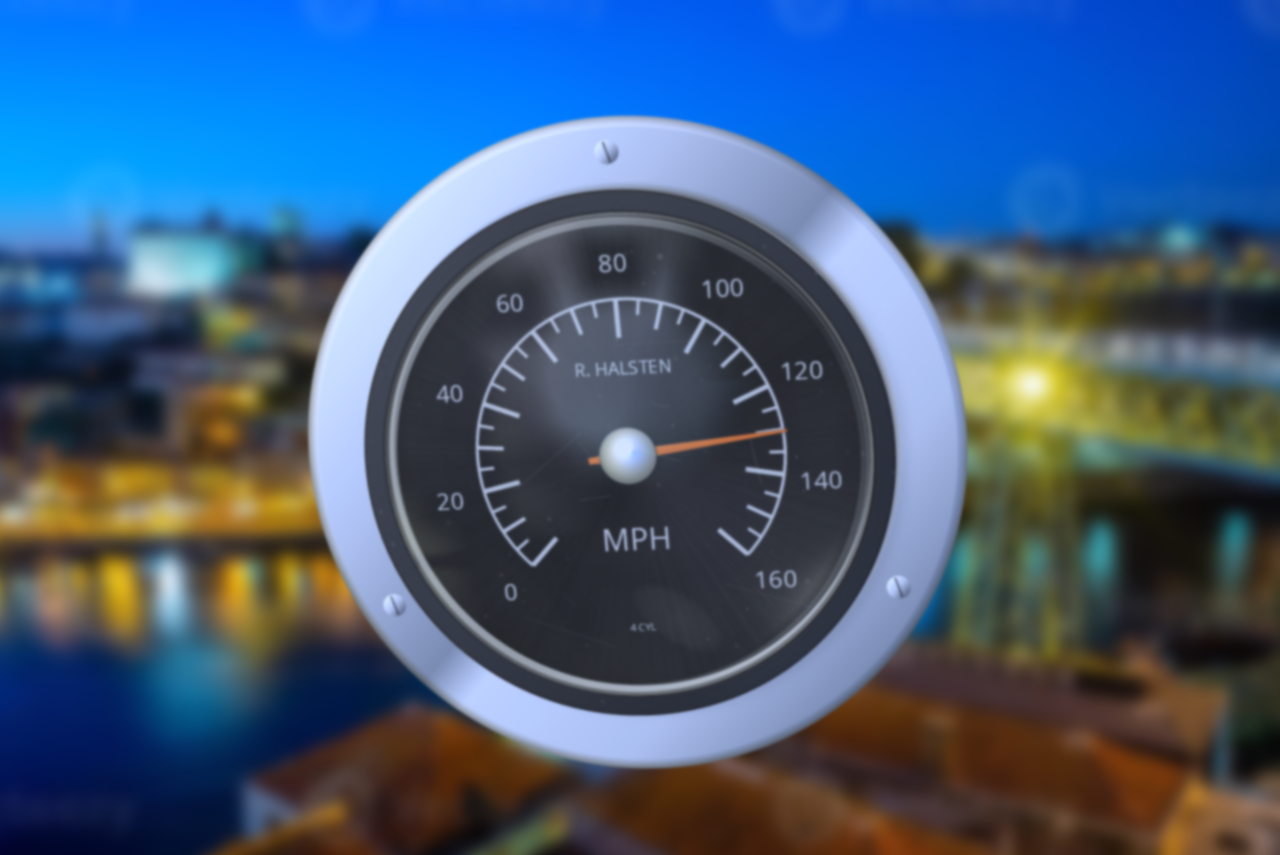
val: {"value": 130, "unit": "mph"}
